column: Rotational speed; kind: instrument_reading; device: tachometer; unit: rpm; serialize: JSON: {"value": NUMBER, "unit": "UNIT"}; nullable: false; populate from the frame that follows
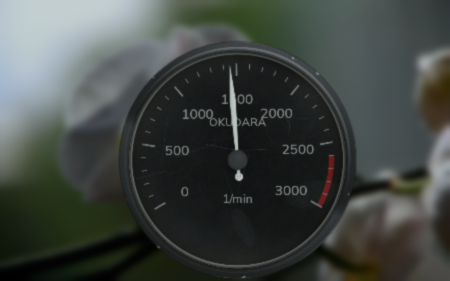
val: {"value": 1450, "unit": "rpm"}
